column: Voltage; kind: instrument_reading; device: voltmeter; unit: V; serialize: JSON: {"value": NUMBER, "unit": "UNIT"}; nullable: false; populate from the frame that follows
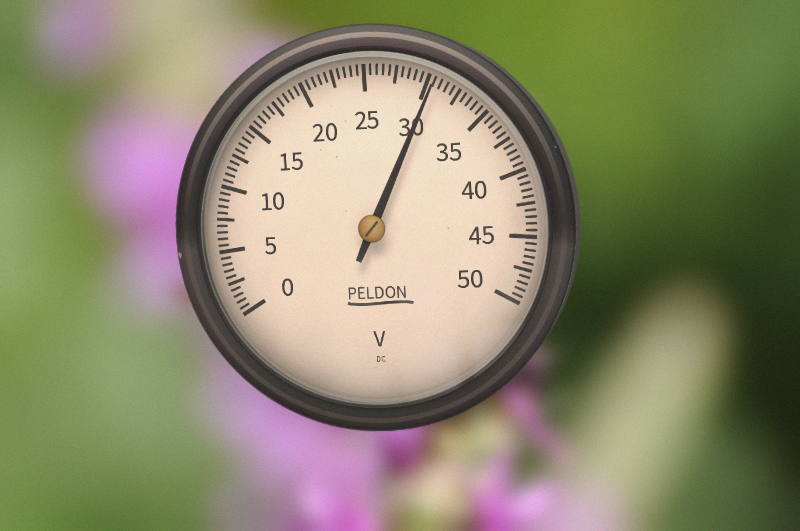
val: {"value": 30.5, "unit": "V"}
